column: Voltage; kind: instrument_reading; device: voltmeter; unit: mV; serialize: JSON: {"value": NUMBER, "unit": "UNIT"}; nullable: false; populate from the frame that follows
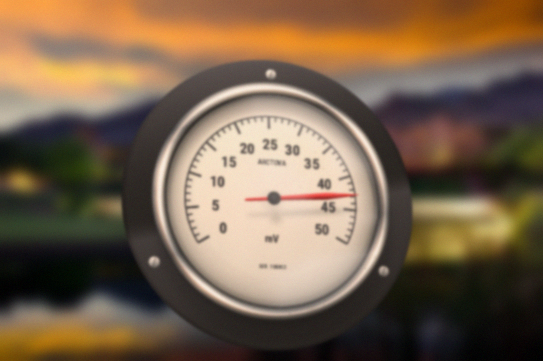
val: {"value": 43, "unit": "mV"}
